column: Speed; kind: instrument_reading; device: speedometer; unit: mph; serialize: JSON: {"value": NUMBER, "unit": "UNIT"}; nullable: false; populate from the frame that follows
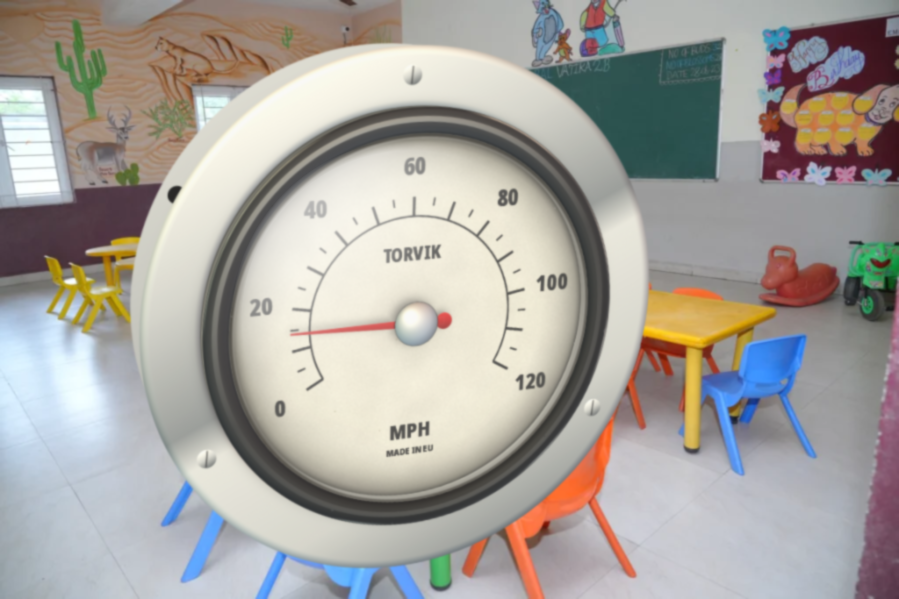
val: {"value": 15, "unit": "mph"}
